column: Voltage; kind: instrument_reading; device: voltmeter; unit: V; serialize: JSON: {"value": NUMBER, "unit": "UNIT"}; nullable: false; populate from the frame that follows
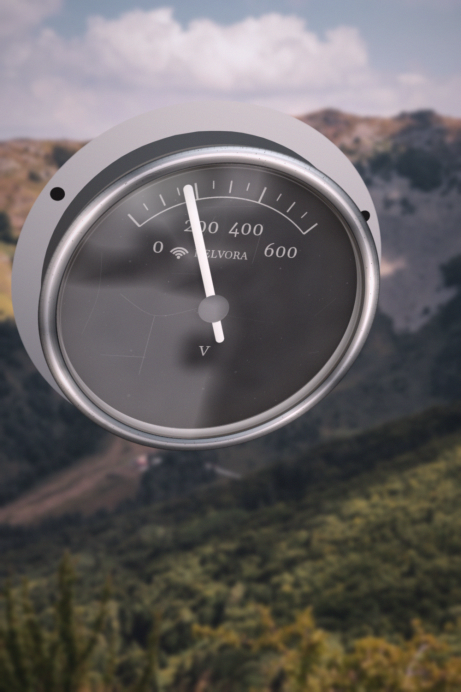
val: {"value": 175, "unit": "V"}
